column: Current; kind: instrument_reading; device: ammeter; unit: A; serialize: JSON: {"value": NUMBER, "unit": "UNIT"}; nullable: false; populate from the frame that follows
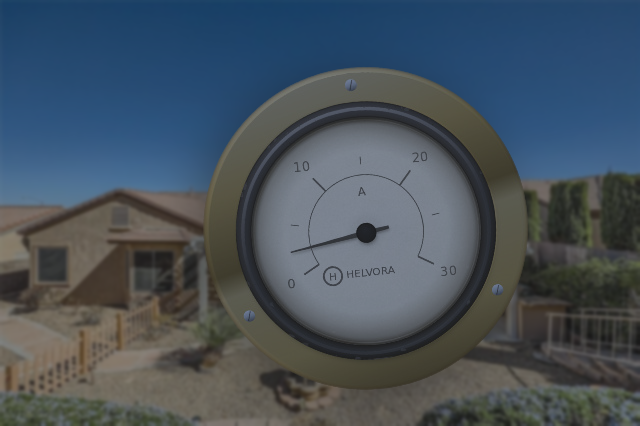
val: {"value": 2.5, "unit": "A"}
